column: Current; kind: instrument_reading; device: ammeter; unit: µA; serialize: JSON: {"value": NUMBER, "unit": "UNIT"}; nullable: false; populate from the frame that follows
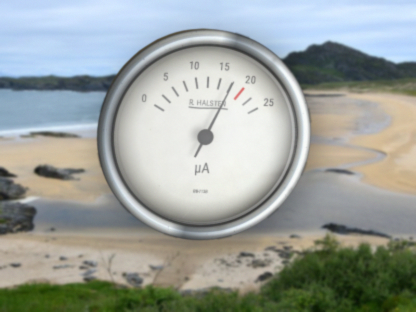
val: {"value": 17.5, "unit": "µA"}
